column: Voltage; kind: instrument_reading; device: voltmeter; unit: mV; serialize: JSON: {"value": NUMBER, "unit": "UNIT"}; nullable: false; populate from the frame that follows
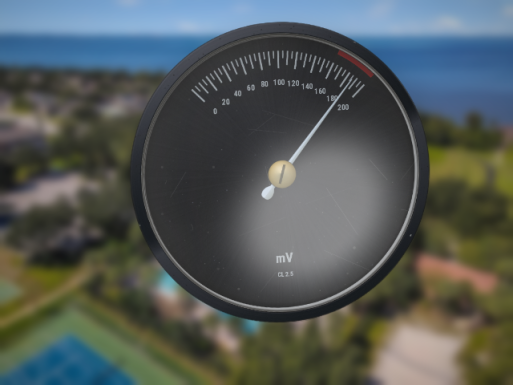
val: {"value": 185, "unit": "mV"}
